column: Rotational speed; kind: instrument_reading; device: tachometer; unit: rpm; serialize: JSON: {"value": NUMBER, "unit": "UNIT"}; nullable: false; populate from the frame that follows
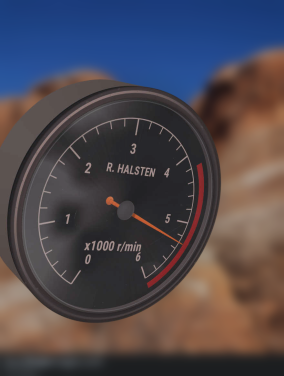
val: {"value": 5300, "unit": "rpm"}
